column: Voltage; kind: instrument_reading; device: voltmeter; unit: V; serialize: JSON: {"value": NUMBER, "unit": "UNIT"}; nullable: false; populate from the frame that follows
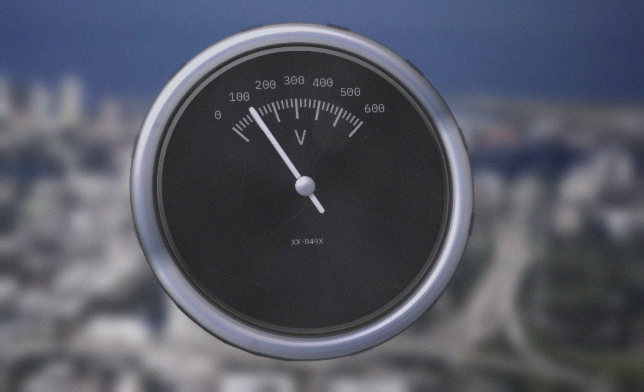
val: {"value": 100, "unit": "V"}
